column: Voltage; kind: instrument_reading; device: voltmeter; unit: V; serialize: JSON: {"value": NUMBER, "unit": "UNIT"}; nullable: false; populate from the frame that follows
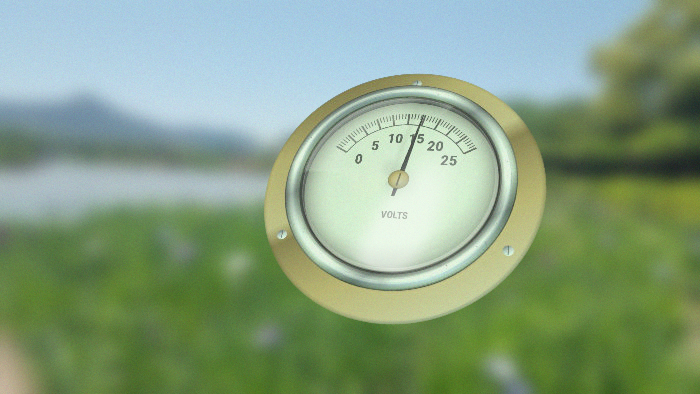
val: {"value": 15, "unit": "V"}
